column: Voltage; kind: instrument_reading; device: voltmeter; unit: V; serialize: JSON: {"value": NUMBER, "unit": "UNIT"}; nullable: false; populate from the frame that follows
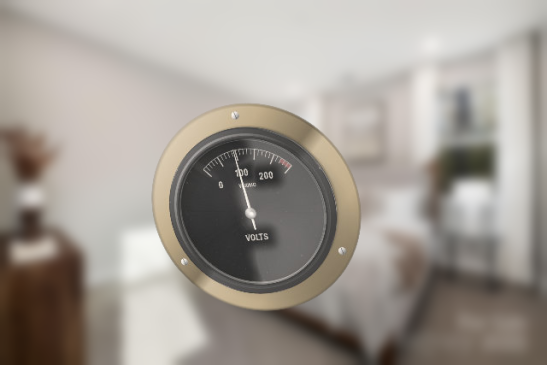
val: {"value": 100, "unit": "V"}
